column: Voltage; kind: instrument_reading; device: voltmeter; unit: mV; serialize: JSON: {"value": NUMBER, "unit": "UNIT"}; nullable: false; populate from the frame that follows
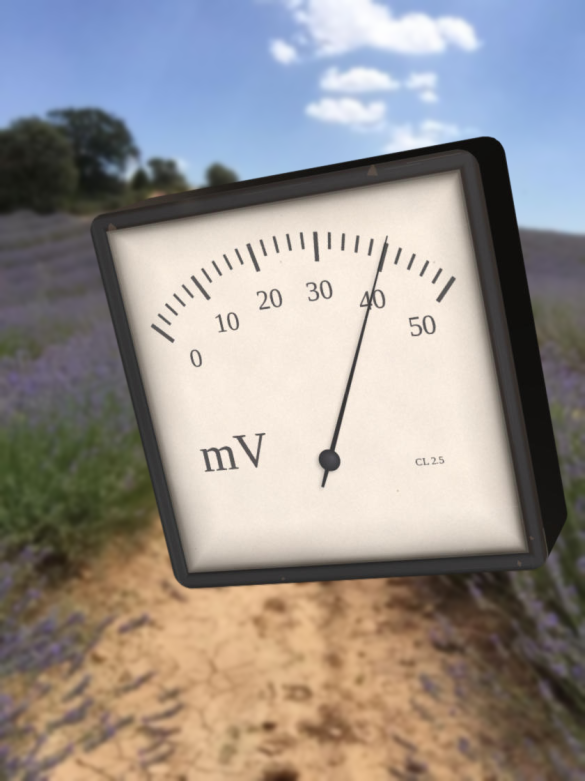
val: {"value": 40, "unit": "mV"}
